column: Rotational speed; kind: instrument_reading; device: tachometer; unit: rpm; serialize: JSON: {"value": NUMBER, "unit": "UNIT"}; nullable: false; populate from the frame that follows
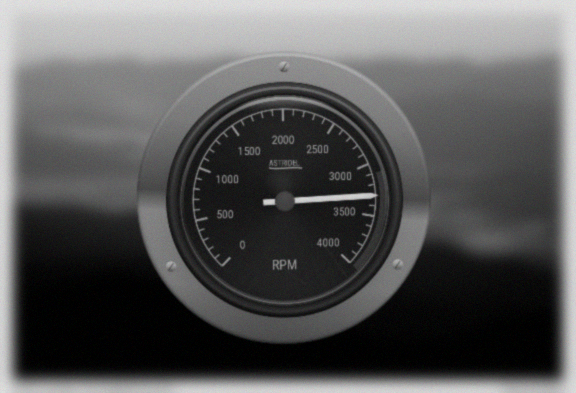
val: {"value": 3300, "unit": "rpm"}
